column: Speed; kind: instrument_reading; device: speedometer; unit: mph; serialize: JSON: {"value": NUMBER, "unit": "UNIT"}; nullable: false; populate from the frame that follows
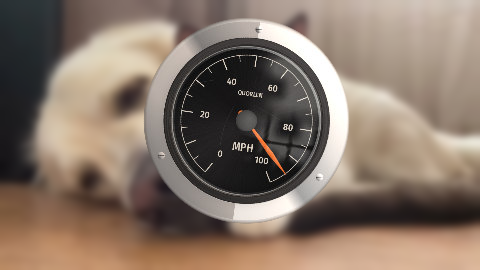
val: {"value": 95, "unit": "mph"}
